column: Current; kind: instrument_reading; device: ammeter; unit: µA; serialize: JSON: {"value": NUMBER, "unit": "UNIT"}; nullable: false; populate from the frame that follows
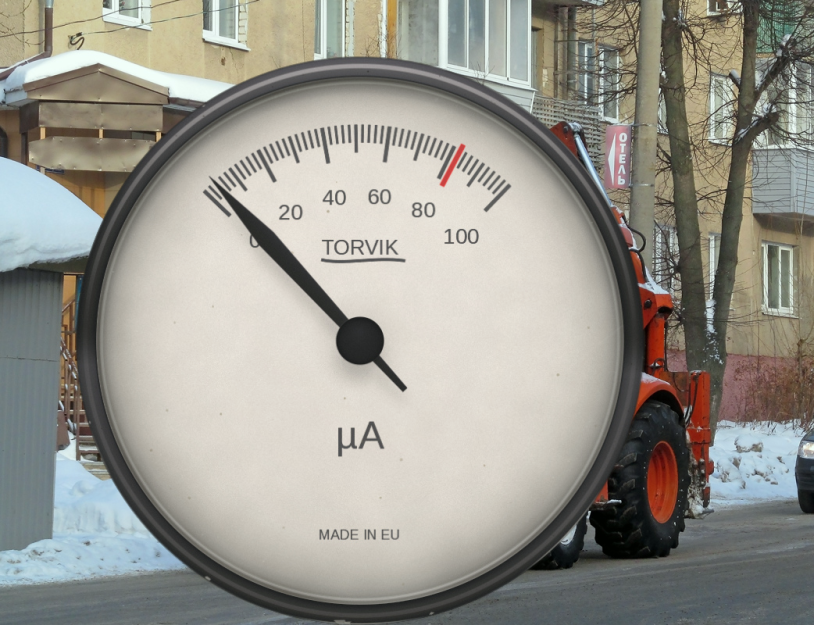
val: {"value": 4, "unit": "µA"}
